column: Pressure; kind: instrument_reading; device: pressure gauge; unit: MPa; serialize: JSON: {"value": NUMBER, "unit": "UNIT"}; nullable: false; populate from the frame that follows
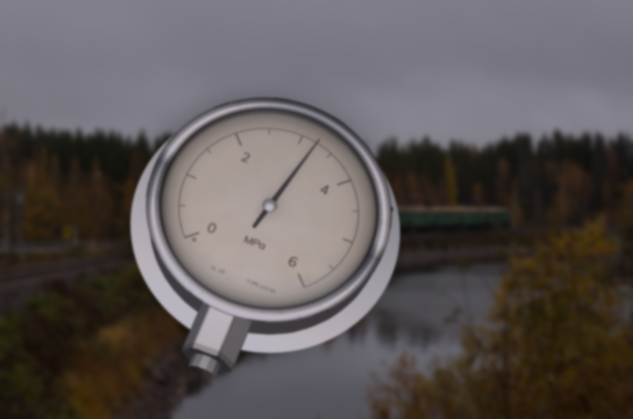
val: {"value": 3.25, "unit": "MPa"}
